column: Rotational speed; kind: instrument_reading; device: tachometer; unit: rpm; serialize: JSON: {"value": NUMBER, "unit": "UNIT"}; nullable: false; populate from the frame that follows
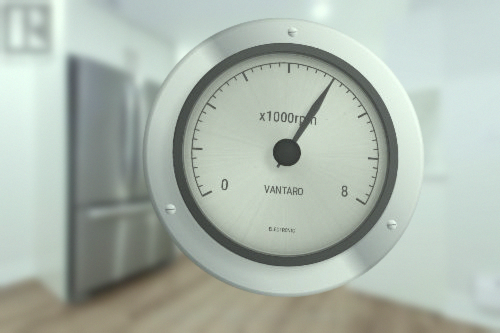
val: {"value": 5000, "unit": "rpm"}
